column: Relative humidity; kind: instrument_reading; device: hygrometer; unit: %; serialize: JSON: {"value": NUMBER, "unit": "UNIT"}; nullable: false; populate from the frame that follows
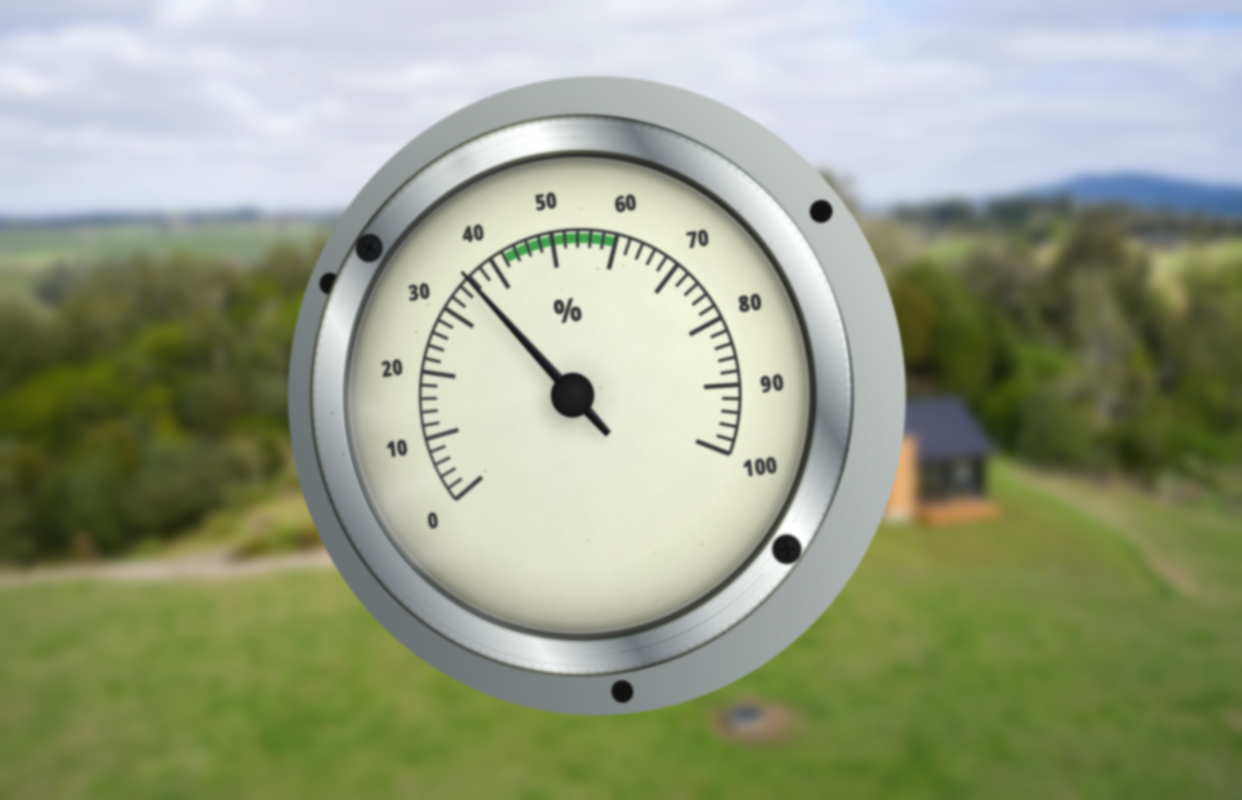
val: {"value": 36, "unit": "%"}
